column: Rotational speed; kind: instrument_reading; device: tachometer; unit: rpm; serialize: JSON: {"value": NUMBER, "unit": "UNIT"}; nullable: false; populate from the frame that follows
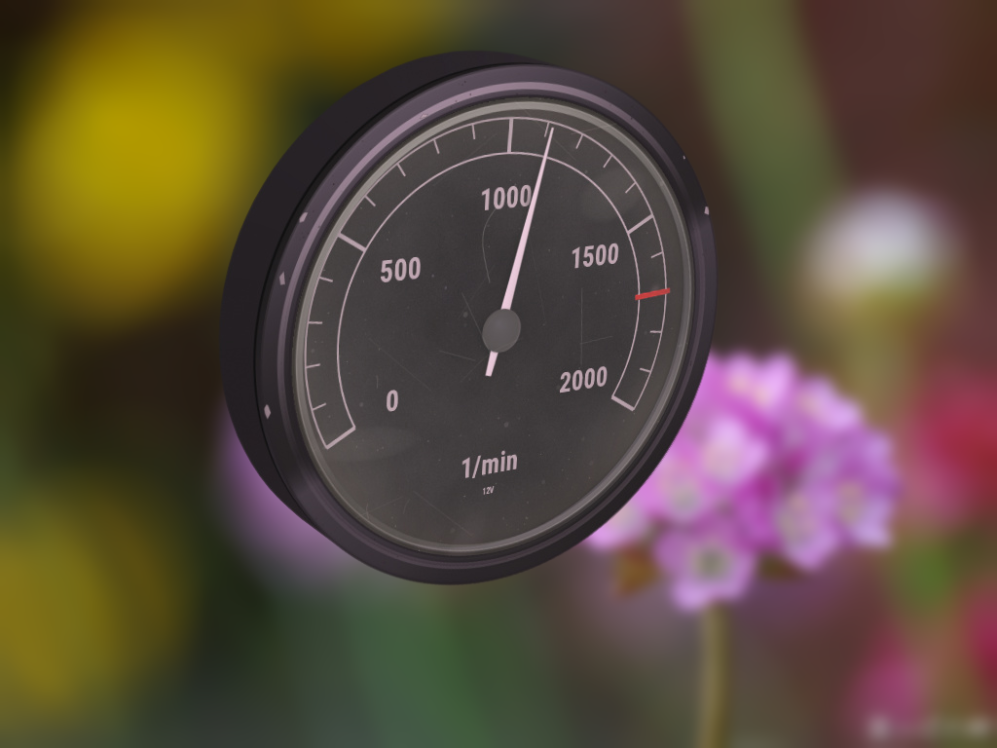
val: {"value": 1100, "unit": "rpm"}
